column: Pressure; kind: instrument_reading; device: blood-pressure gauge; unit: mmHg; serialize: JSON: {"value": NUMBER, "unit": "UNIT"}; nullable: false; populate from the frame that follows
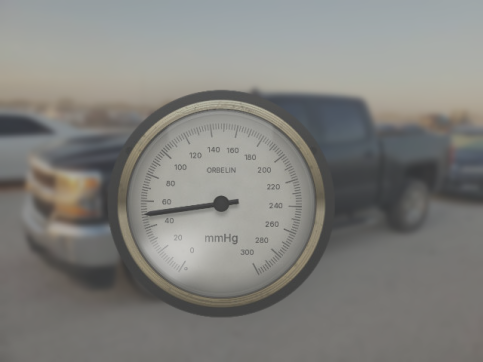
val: {"value": 50, "unit": "mmHg"}
